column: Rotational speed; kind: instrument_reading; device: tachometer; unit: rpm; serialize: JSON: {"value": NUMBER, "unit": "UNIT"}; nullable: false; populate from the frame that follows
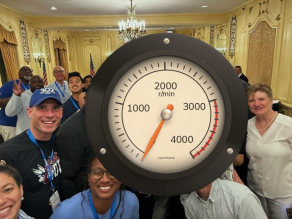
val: {"value": 0, "unit": "rpm"}
